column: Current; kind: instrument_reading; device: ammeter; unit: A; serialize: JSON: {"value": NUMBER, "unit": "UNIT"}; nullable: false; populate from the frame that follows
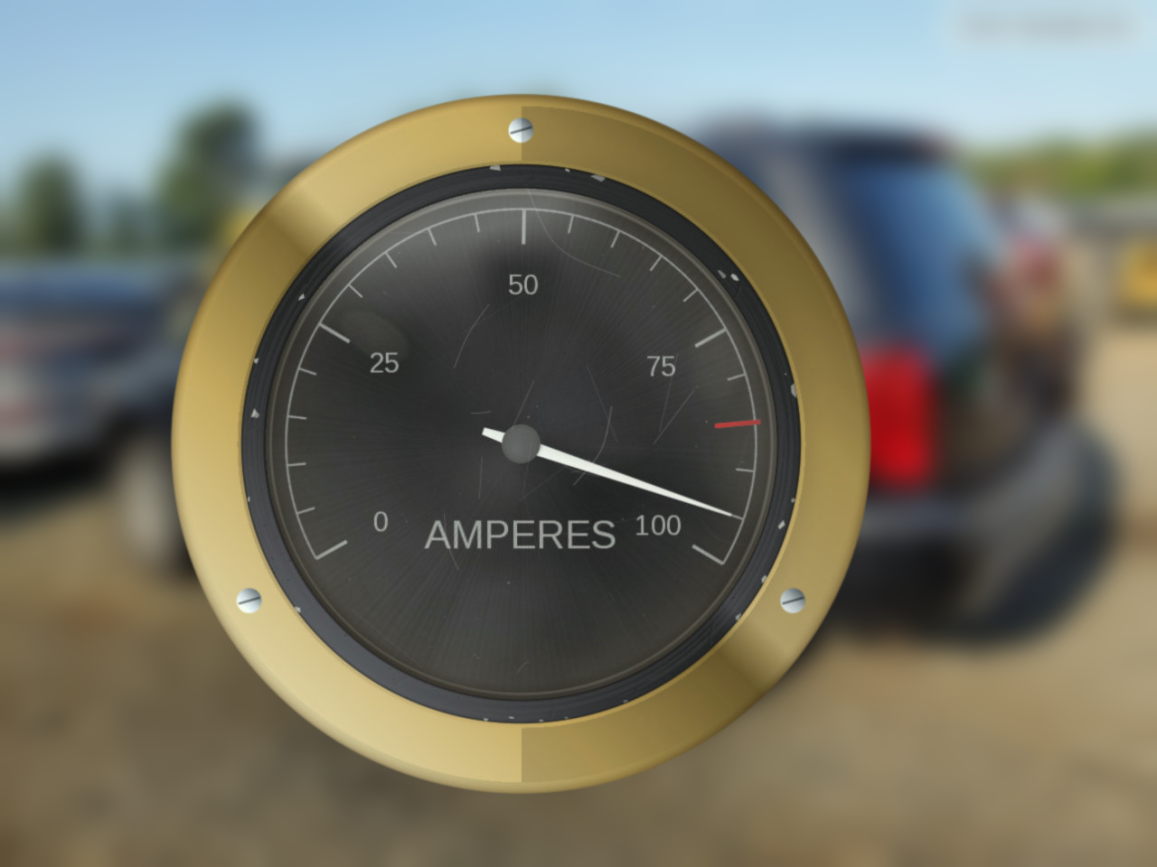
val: {"value": 95, "unit": "A"}
